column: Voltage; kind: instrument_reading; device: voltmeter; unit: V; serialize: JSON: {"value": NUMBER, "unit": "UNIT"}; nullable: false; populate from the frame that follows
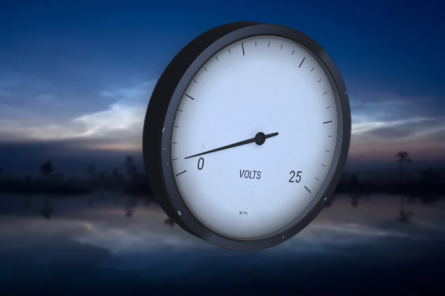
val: {"value": 1, "unit": "V"}
